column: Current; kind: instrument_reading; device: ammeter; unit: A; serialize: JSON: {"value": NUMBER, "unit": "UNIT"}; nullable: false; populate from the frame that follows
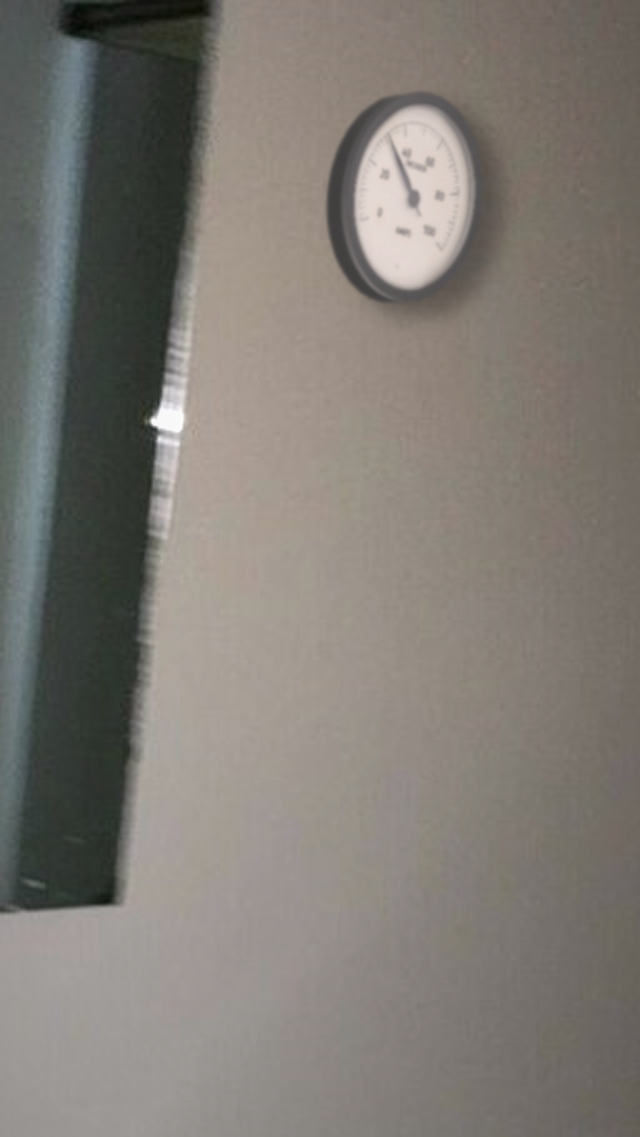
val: {"value": 30, "unit": "A"}
